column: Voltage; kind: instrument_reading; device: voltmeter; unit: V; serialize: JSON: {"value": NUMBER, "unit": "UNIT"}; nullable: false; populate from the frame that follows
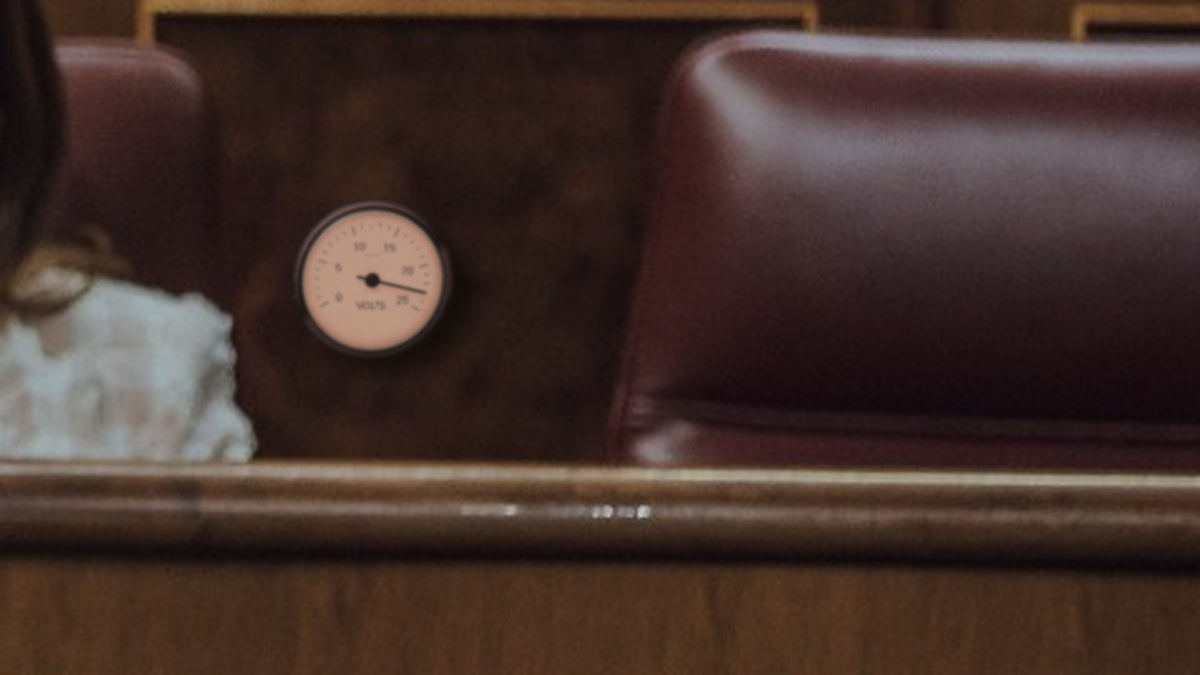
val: {"value": 23, "unit": "V"}
